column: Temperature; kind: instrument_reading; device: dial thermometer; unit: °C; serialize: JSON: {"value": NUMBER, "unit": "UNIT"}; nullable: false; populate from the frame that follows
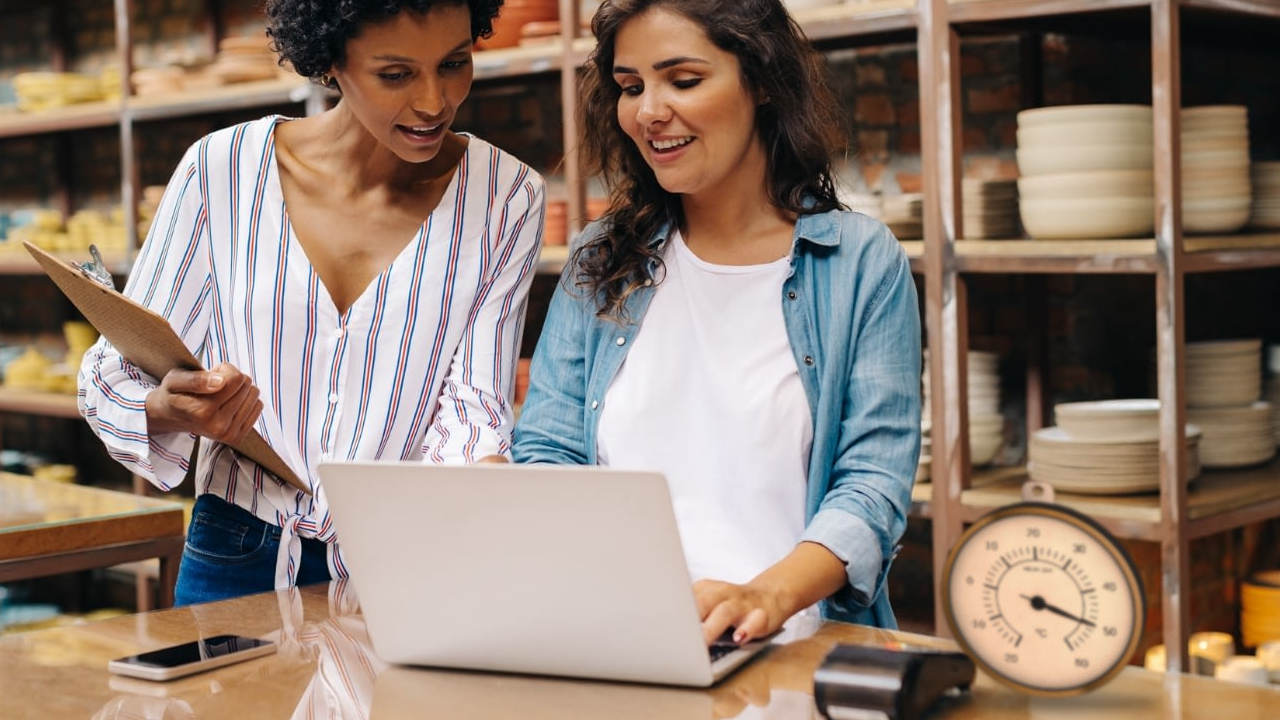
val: {"value": 50, "unit": "°C"}
